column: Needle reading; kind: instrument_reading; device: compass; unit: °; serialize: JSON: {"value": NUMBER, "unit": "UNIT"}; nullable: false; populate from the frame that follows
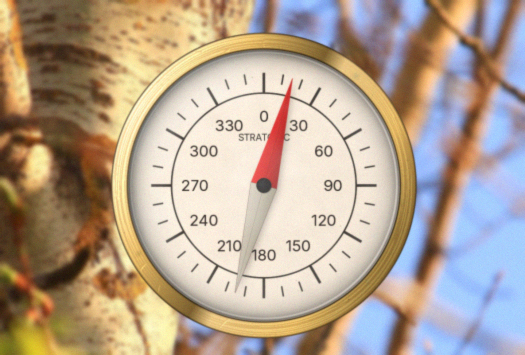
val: {"value": 15, "unit": "°"}
